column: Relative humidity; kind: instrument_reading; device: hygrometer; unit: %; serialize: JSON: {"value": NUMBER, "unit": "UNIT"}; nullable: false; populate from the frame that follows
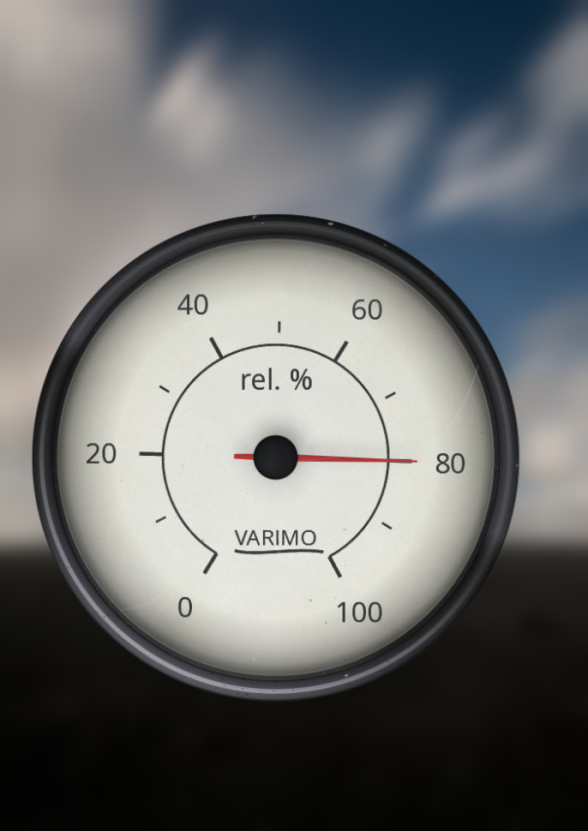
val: {"value": 80, "unit": "%"}
